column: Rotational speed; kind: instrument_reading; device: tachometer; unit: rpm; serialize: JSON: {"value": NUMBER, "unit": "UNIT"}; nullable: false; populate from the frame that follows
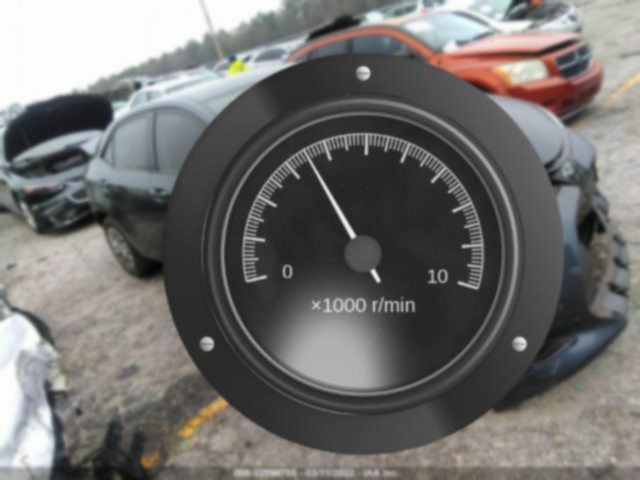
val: {"value": 3500, "unit": "rpm"}
